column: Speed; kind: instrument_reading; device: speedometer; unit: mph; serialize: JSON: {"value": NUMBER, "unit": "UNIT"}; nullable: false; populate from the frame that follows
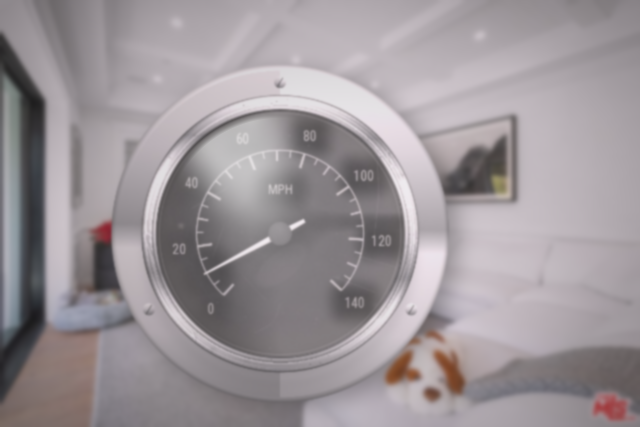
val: {"value": 10, "unit": "mph"}
